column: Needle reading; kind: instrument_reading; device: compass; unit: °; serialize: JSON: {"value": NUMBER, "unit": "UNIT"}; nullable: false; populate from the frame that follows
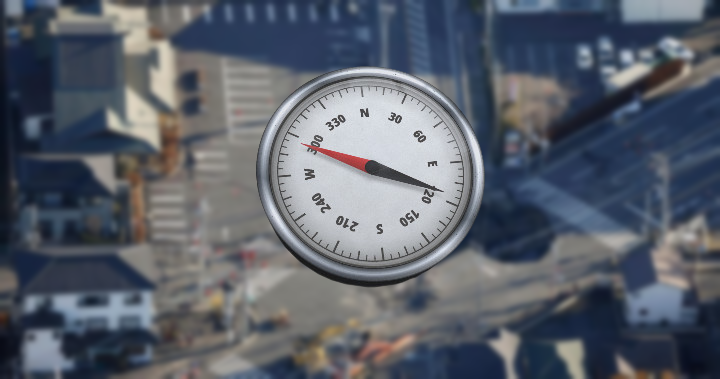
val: {"value": 295, "unit": "°"}
